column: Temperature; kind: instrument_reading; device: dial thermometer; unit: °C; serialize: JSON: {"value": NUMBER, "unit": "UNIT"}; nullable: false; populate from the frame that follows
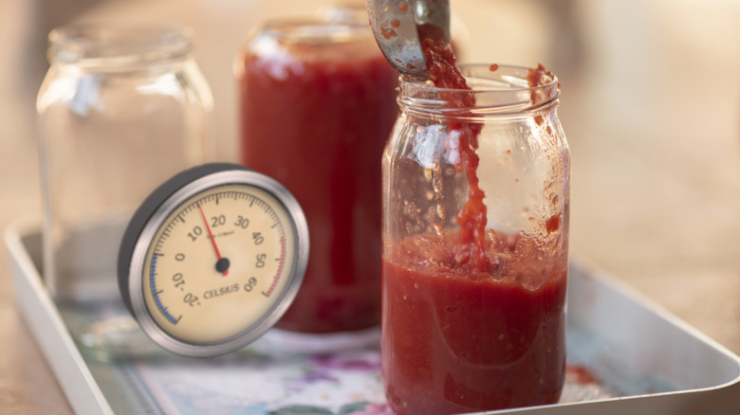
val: {"value": 15, "unit": "°C"}
